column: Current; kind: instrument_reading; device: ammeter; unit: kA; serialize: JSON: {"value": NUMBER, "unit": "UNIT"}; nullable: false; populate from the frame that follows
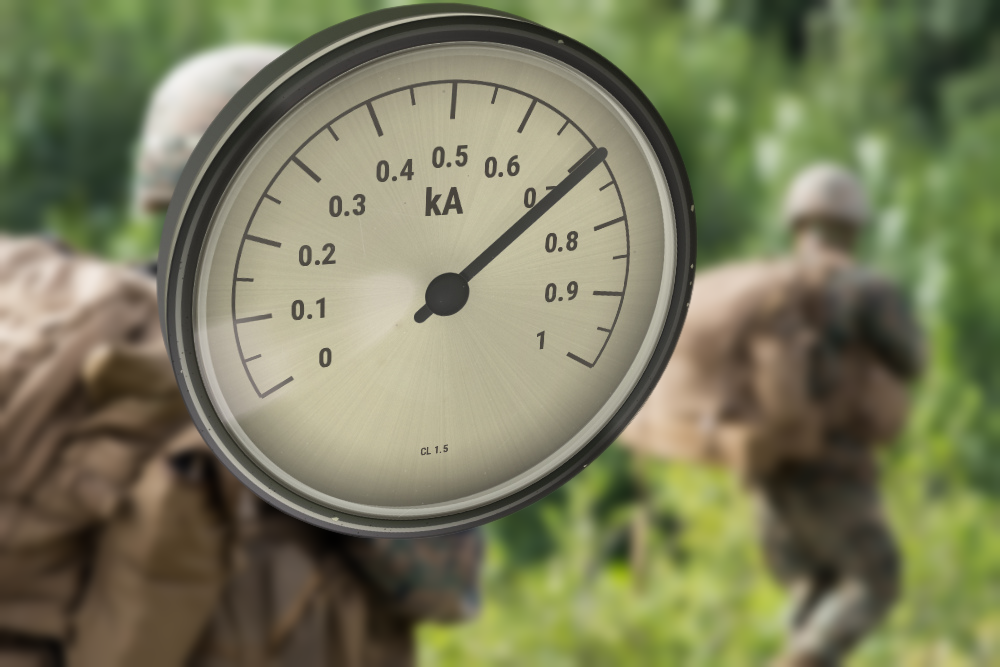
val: {"value": 0.7, "unit": "kA"}
